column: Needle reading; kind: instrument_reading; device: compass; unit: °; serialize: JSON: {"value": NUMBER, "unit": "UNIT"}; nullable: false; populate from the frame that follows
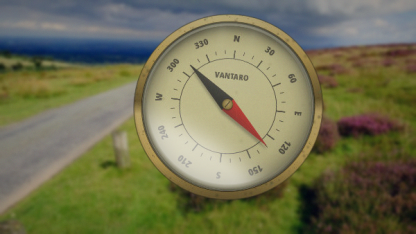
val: {"value": 130, "unit": "°"}
